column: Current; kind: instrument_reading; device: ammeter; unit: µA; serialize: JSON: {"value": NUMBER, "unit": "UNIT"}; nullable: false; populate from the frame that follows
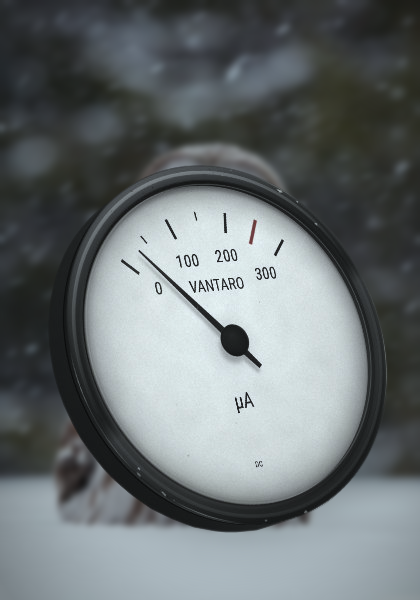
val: {"value": 25, "unit": "µA"}
